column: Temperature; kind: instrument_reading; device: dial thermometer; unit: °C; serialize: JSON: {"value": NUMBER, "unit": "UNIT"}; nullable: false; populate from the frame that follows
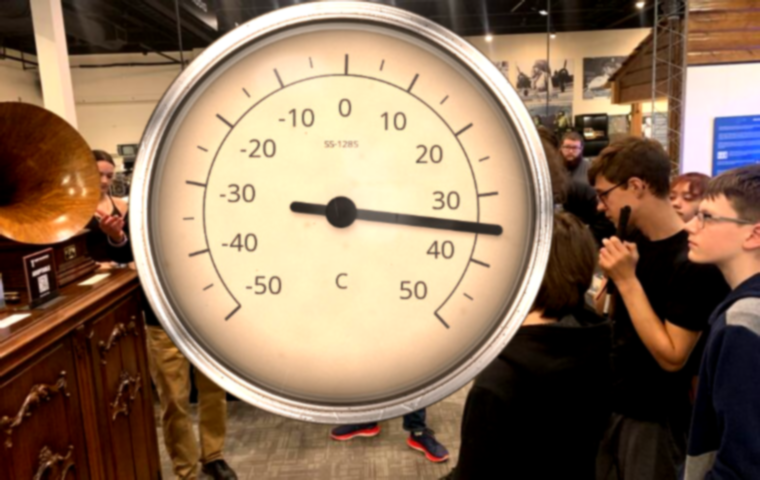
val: {"value": 35, "unit": "°C"}
